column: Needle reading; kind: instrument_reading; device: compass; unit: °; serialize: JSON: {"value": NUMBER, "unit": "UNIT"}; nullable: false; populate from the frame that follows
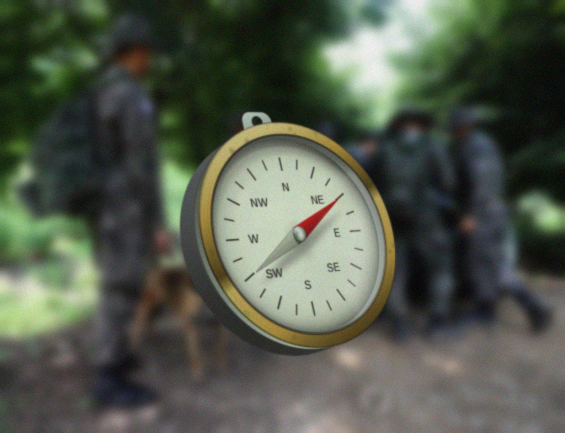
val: {"value": 60, "unit": "°"}
